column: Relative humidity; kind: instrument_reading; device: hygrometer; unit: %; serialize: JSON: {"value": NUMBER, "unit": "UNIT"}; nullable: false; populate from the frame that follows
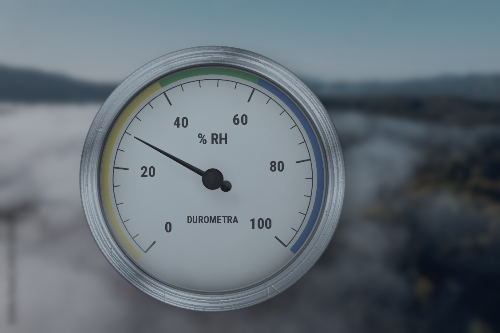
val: {"value": 28, "unit": "%"}
